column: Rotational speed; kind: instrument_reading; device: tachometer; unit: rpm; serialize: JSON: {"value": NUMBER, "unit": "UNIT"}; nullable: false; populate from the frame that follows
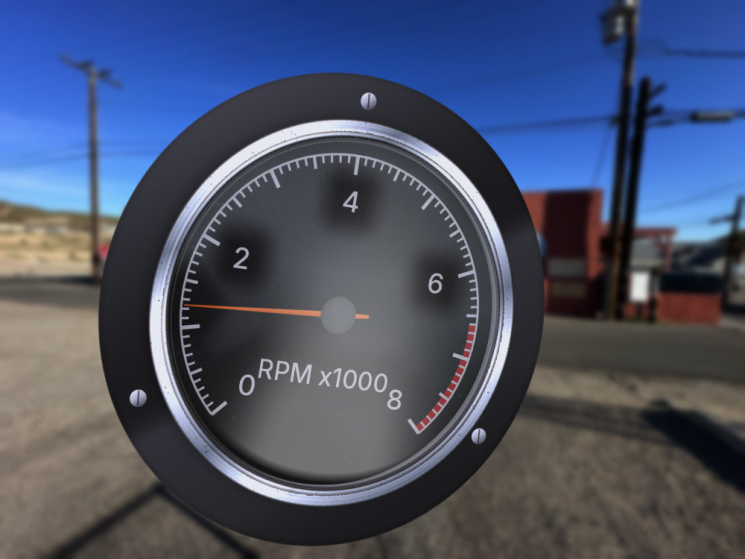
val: {"value": 1250, "unit": "rpm"}
